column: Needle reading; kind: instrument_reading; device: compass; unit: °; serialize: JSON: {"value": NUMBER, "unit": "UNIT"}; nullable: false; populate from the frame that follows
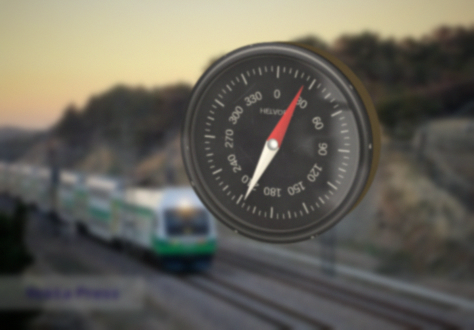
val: {"value": 25, "unit": "°"}
